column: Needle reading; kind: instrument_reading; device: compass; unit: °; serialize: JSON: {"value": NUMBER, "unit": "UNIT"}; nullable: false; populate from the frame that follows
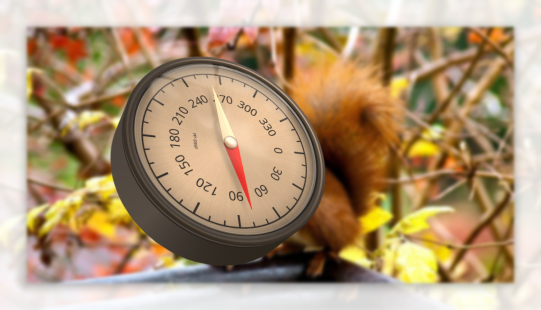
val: {"value": 80, "unit": "°"}
